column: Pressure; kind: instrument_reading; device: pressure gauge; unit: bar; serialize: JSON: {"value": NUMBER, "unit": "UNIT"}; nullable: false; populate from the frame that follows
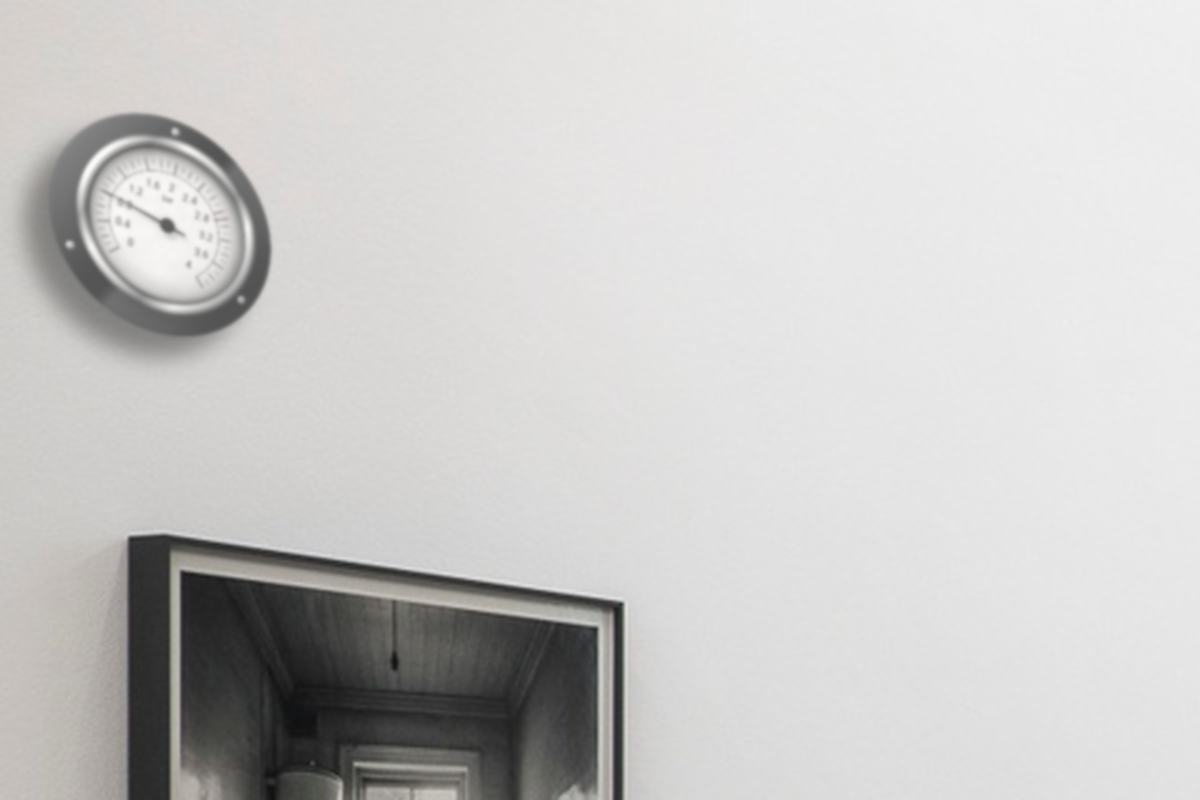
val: {"value": 0.8, "unit": "bar"}
